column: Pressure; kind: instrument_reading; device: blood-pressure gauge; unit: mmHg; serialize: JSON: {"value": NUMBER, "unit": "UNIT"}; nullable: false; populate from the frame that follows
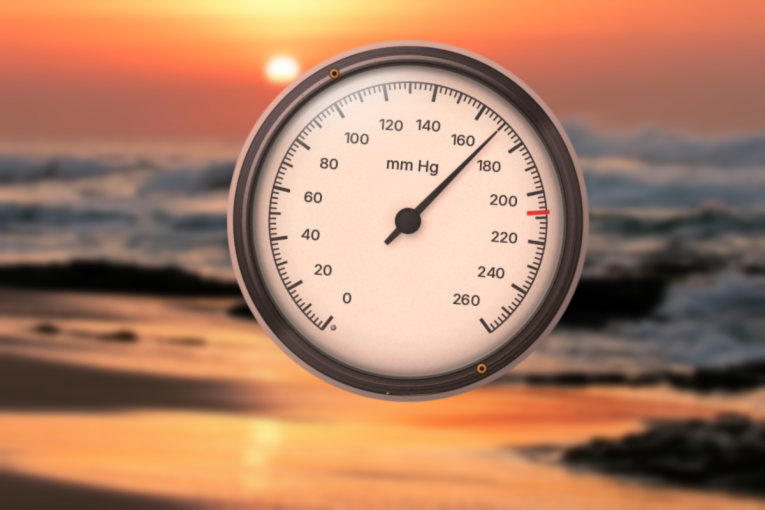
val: {"value": 170, "unit": "mmHg"}
